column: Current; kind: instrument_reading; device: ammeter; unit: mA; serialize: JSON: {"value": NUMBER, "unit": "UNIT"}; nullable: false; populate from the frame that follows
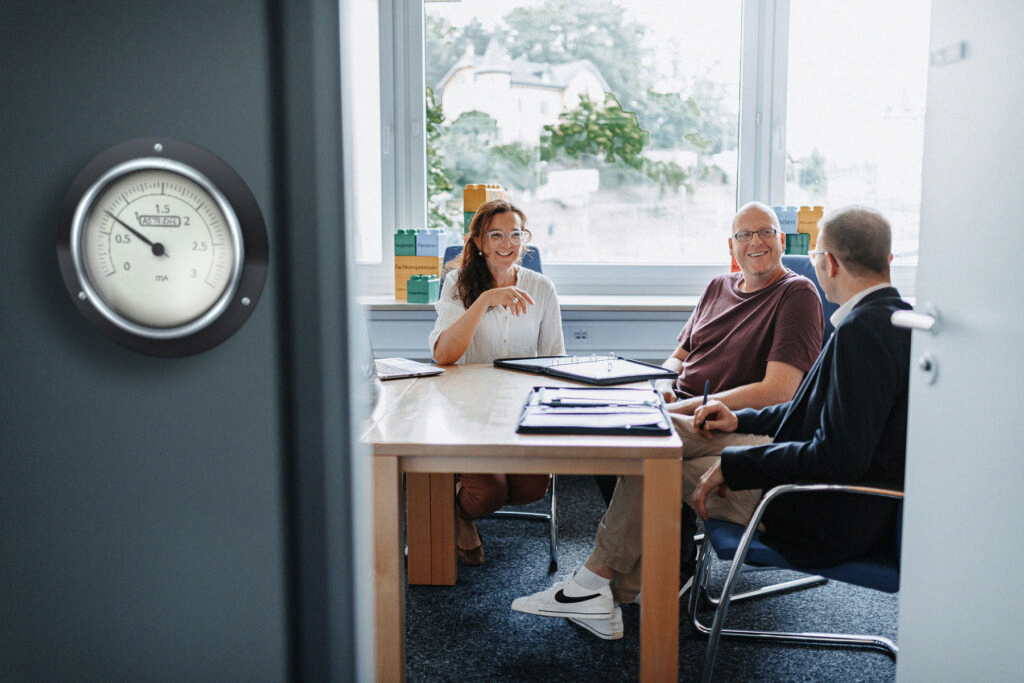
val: {"value": 0.75, "unit": "mA"}
